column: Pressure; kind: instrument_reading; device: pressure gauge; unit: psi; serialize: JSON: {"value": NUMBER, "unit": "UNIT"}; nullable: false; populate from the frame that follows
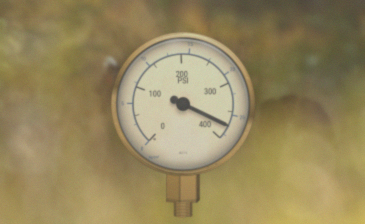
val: {"value": 375, "unit": "psi"}
